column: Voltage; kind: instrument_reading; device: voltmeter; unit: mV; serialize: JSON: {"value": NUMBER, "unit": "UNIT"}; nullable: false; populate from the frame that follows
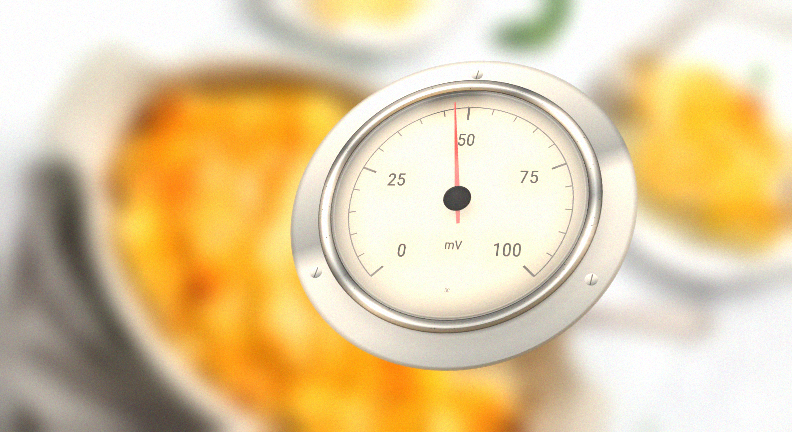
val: {"value": 47.5, "unit": "mV"}
